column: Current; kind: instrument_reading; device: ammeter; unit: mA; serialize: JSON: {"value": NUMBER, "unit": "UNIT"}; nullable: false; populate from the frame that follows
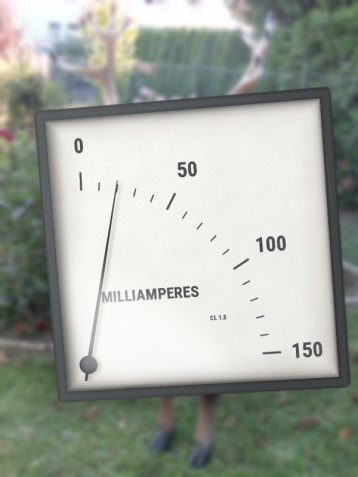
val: {"value": 20, "unit": "mA"}
